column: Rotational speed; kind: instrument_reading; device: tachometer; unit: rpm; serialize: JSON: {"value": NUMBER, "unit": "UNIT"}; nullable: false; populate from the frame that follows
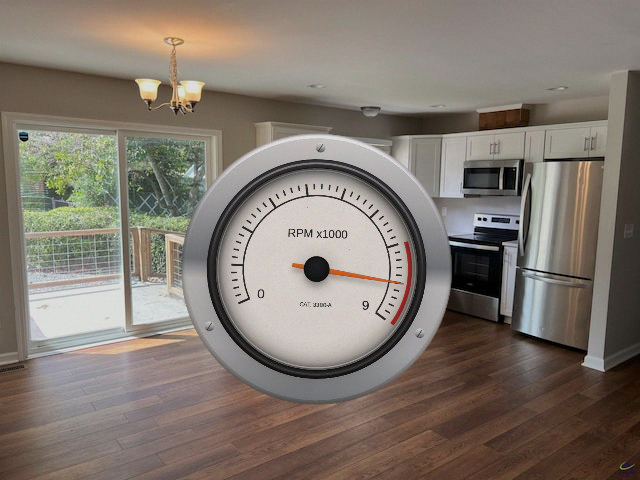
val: {"value": 8000, "unit": "rpm"}
